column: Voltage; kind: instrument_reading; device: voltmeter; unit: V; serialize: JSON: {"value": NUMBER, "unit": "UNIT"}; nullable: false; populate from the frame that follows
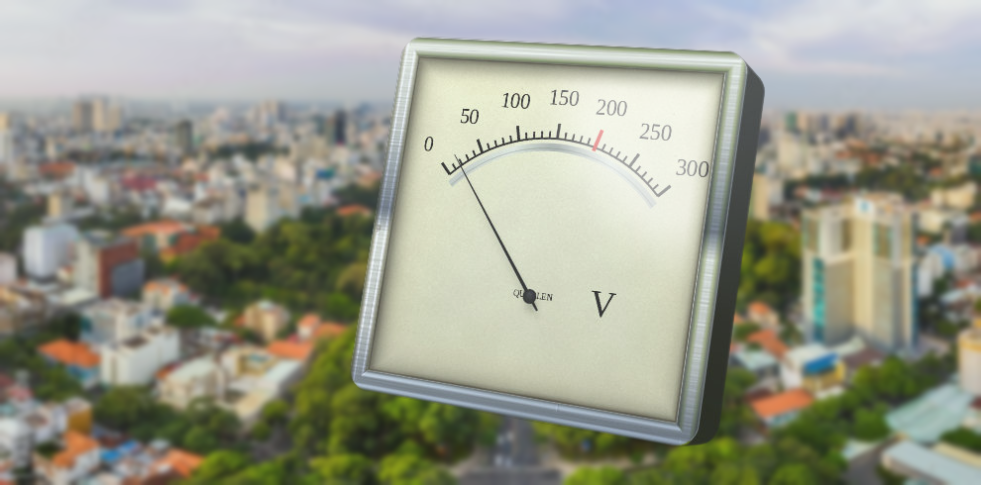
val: {"value": 20, "unit": "V"}
